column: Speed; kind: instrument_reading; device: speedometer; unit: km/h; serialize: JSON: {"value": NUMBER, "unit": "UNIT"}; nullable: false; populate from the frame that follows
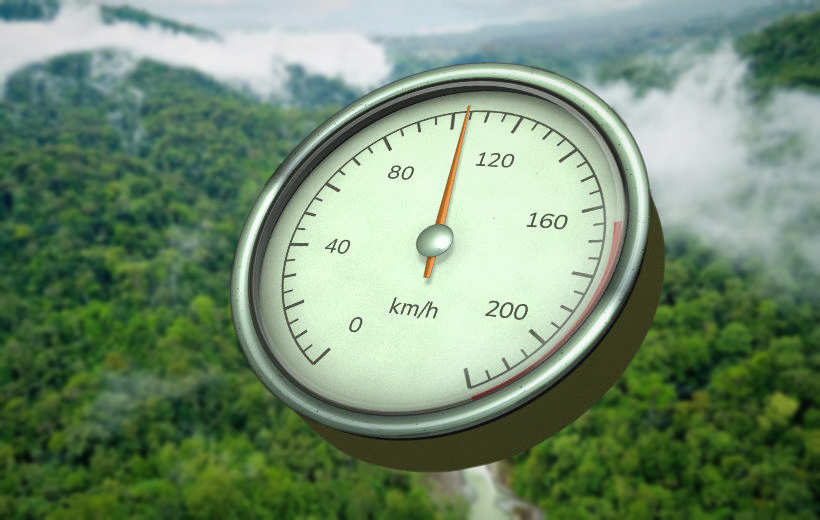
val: {"value": 105, "unit": "km/h"}
